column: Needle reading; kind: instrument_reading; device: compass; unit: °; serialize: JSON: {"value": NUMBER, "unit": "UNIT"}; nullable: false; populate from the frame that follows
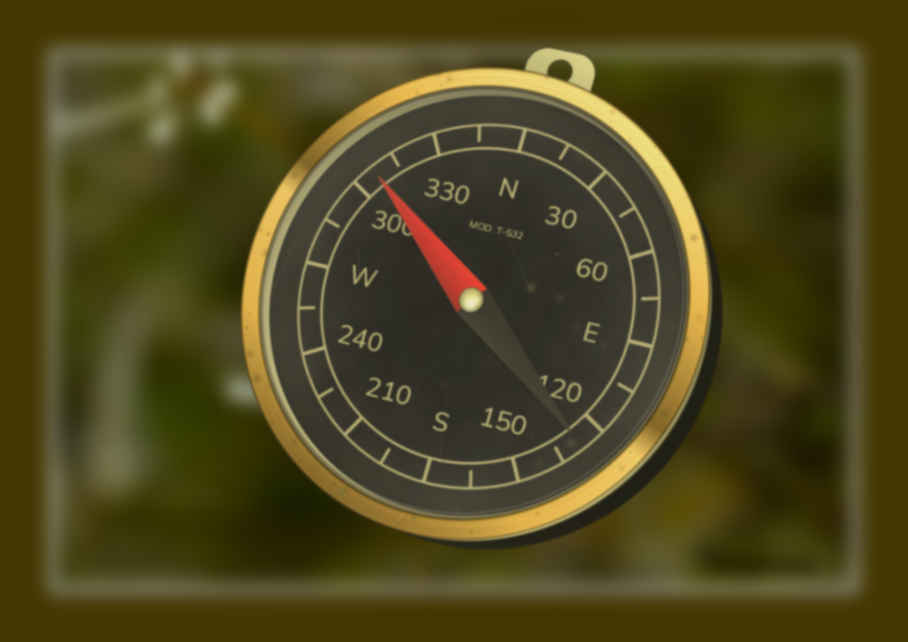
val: {"value": 307.5, "unit": "°"}
